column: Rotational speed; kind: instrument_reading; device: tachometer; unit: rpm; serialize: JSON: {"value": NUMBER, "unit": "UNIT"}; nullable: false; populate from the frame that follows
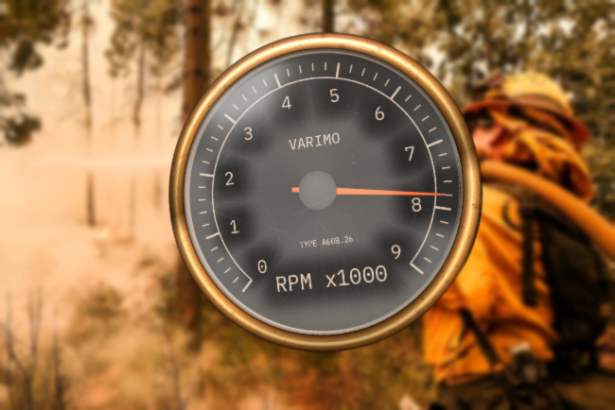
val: {"value": 7800, "unit": "rpm"}
